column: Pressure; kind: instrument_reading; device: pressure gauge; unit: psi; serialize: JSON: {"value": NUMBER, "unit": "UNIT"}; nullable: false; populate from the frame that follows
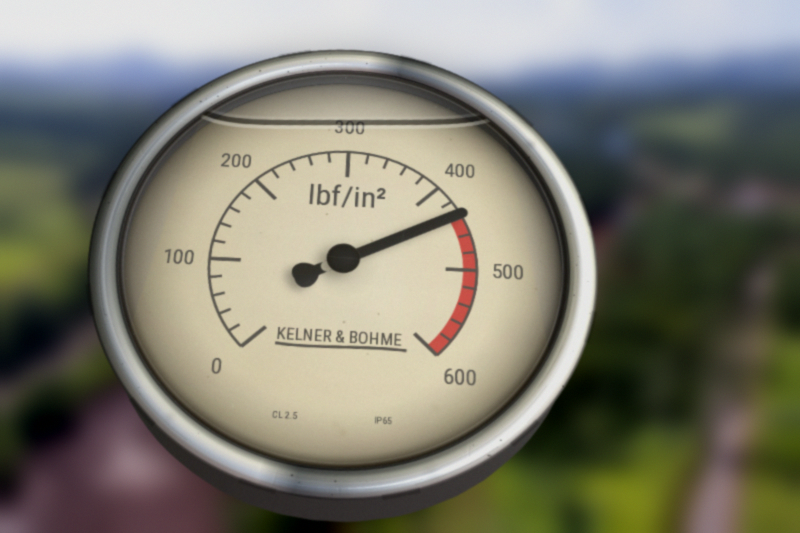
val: {"value": 440, "unit": "psi"}
